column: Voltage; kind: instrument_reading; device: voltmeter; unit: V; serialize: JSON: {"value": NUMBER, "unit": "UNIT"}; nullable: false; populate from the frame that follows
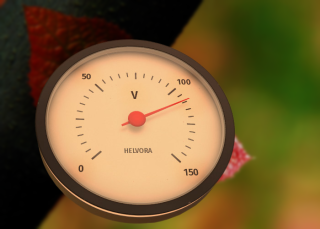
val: {"value": 110, "unit": "V"}
